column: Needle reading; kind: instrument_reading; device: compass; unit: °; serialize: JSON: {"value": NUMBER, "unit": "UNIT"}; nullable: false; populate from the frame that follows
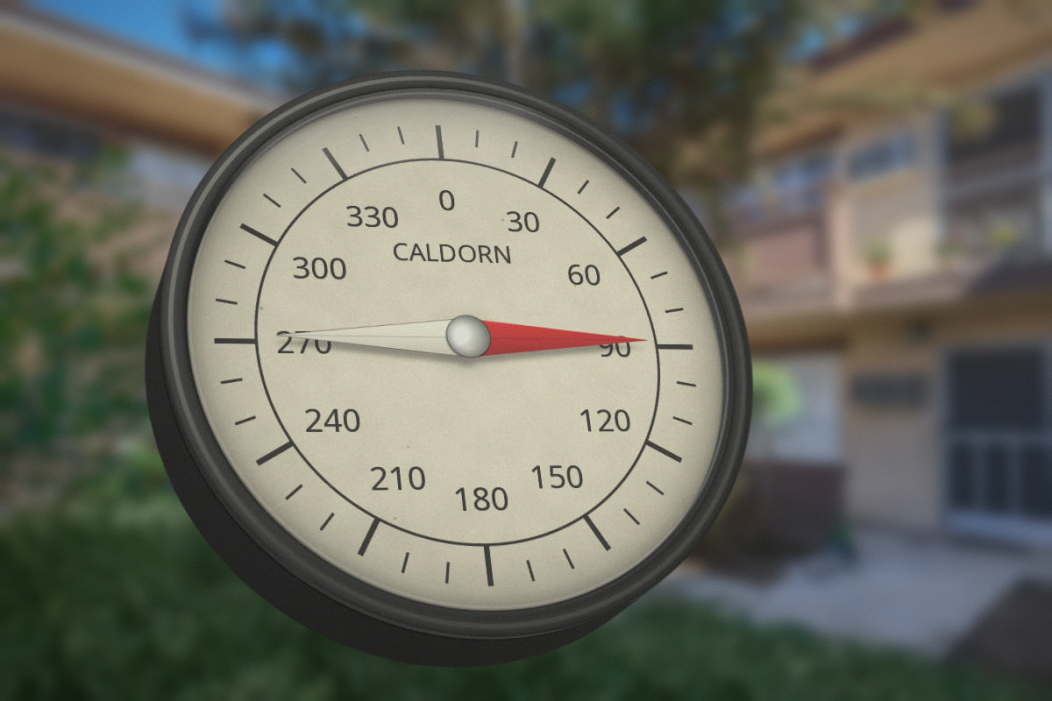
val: {"value": 90, "unit": "°"}
